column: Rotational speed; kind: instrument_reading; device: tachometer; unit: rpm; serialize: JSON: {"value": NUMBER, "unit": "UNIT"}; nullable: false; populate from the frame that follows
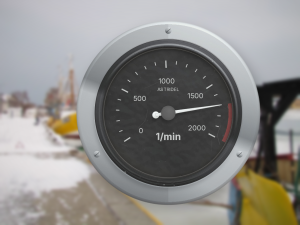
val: {"value": 1700, "unit": "rpm"}
